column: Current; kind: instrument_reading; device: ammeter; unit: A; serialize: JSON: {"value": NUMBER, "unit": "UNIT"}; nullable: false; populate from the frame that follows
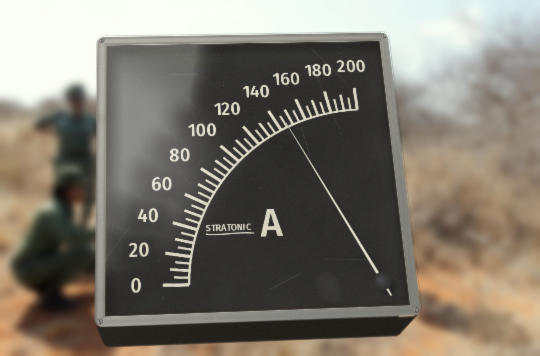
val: {"value": 145, "unit": "A"}
